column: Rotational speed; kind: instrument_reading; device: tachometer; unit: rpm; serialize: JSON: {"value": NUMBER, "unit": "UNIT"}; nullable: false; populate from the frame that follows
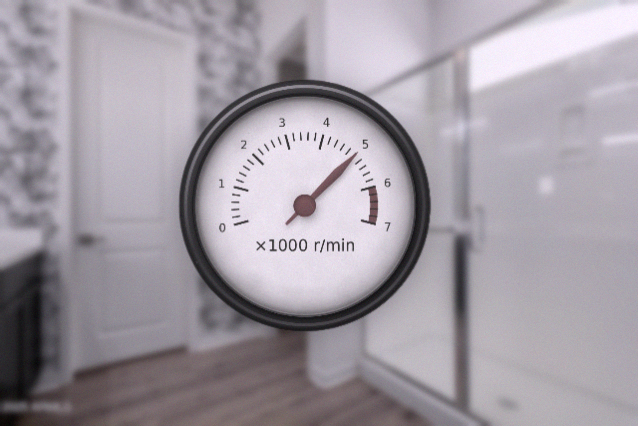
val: {"value": 5000, "unit": "rpm"}
